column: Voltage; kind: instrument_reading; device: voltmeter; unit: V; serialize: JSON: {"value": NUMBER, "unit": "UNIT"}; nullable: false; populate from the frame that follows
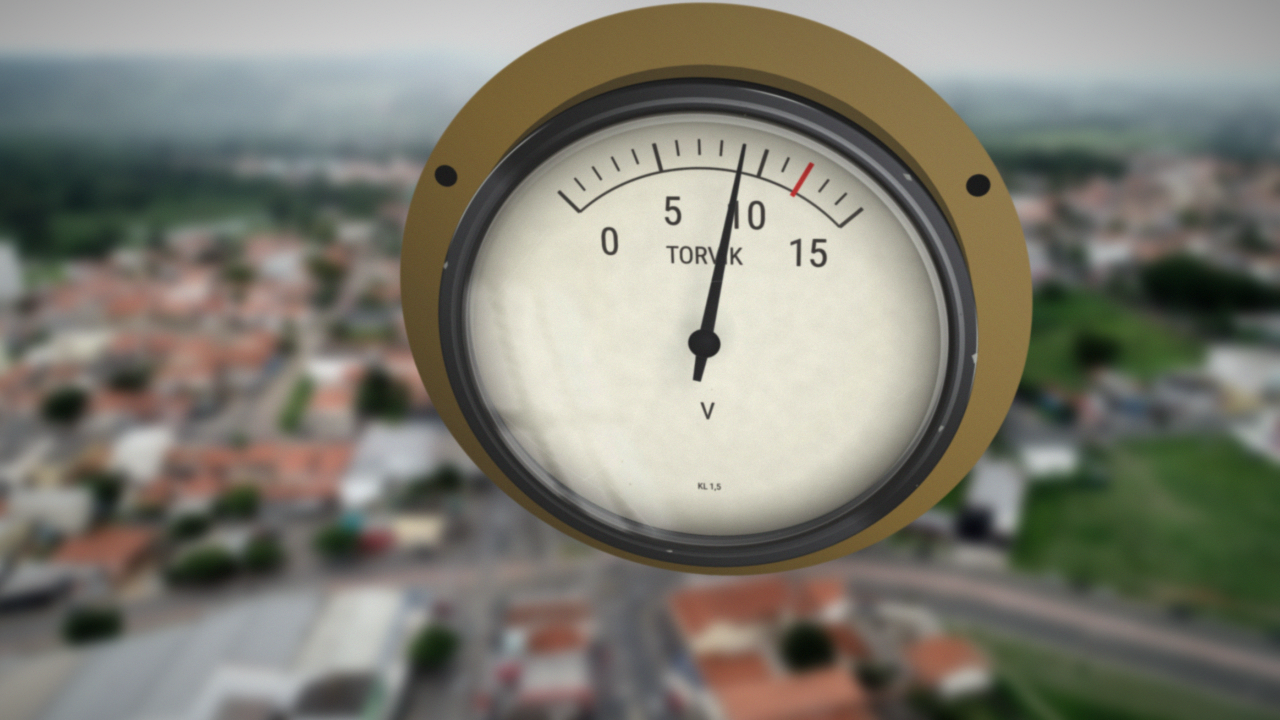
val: {"value": 9, "unit": "V"}
